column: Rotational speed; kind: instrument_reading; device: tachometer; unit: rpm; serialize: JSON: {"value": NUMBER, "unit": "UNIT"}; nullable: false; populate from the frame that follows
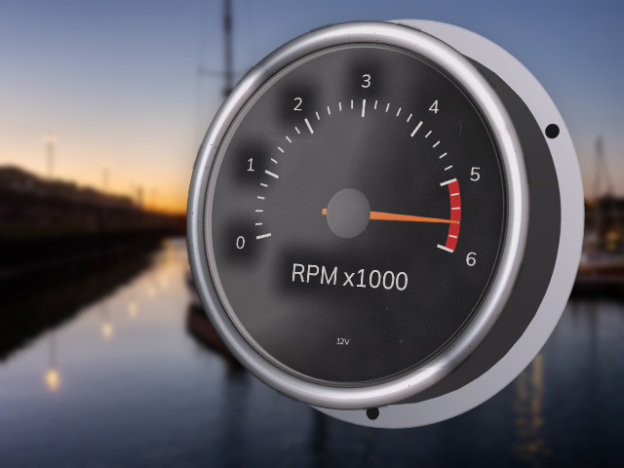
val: {"value": 5600, "unit": "rpm"}
